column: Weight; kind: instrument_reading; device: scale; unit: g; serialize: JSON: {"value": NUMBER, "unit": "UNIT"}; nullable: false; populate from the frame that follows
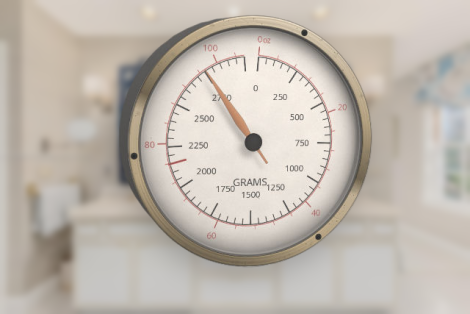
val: {"value": 2750, "unit": "g"}
